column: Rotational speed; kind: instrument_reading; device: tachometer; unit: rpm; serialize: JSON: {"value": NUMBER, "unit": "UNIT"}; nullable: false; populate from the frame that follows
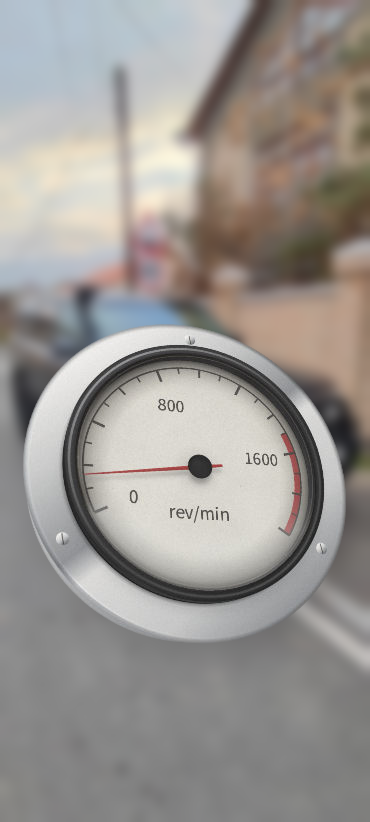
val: {"value": 150, "unit": "rpm"}
